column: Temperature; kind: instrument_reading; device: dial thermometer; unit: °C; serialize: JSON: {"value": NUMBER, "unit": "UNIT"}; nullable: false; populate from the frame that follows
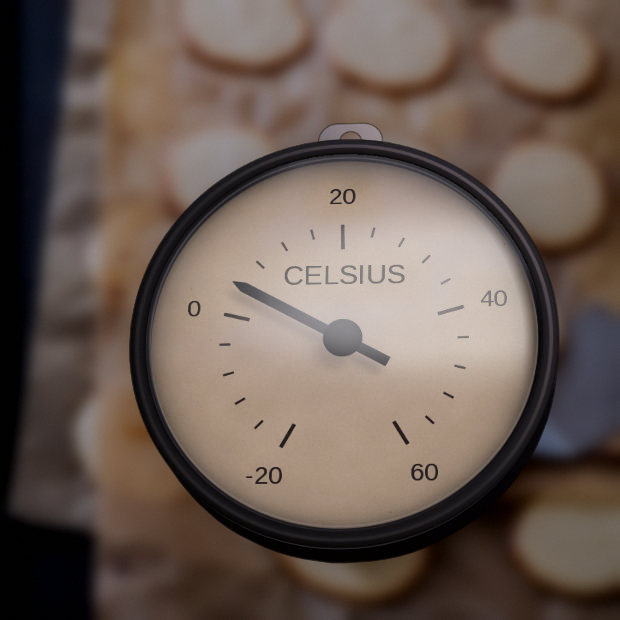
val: {"value": 4, "unit": "°C"}
